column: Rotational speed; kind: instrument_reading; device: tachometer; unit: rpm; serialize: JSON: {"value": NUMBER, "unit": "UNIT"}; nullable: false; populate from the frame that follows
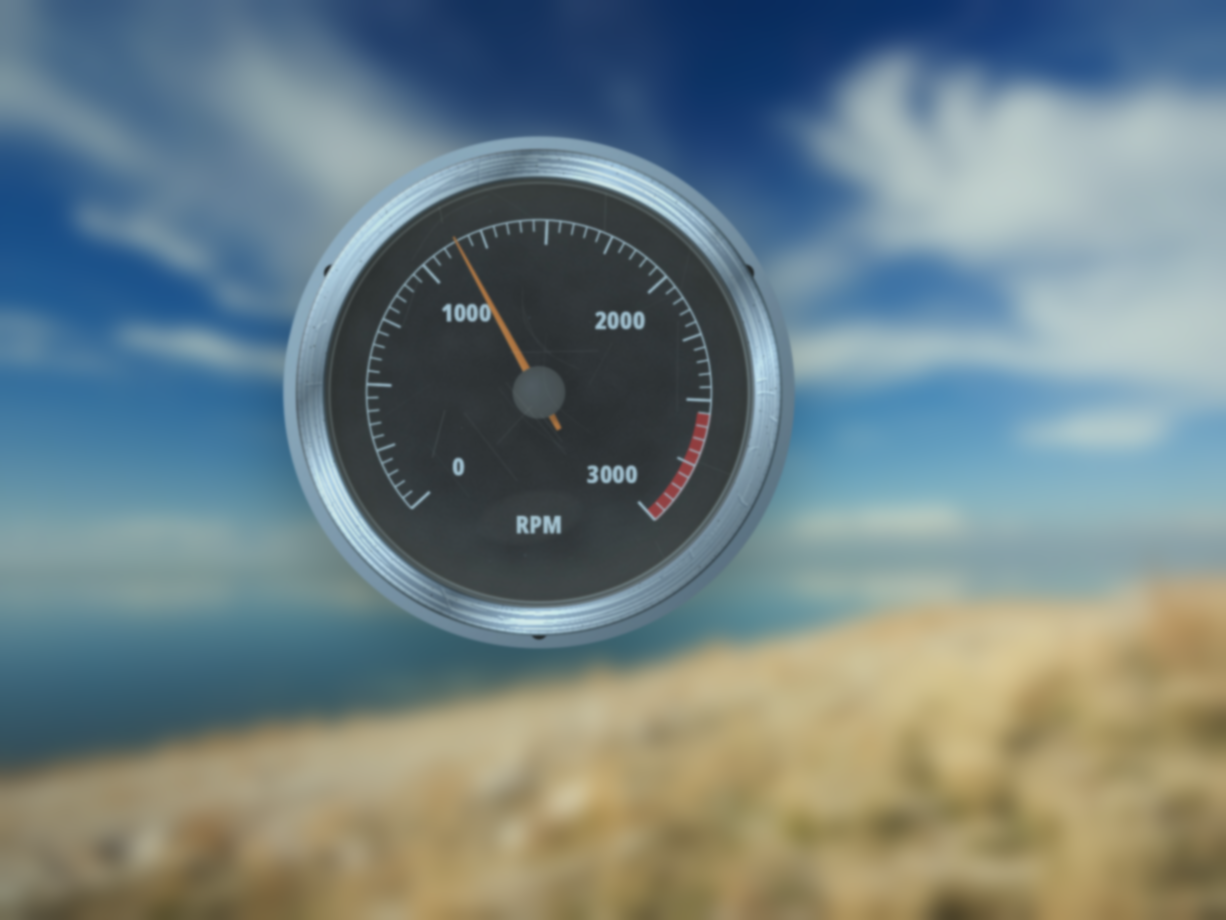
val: {"value": 1150, "unit": "rpm"}
